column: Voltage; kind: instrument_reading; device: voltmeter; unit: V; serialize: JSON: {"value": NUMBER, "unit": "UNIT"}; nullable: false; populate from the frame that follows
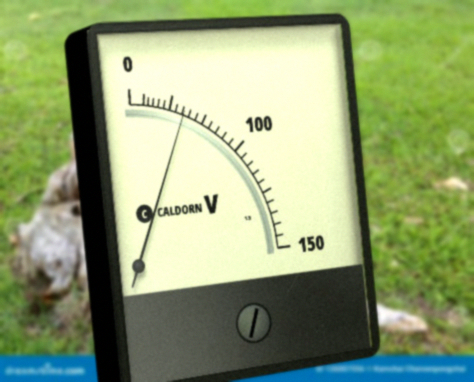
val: {"value": 60, "unit": "V"}
